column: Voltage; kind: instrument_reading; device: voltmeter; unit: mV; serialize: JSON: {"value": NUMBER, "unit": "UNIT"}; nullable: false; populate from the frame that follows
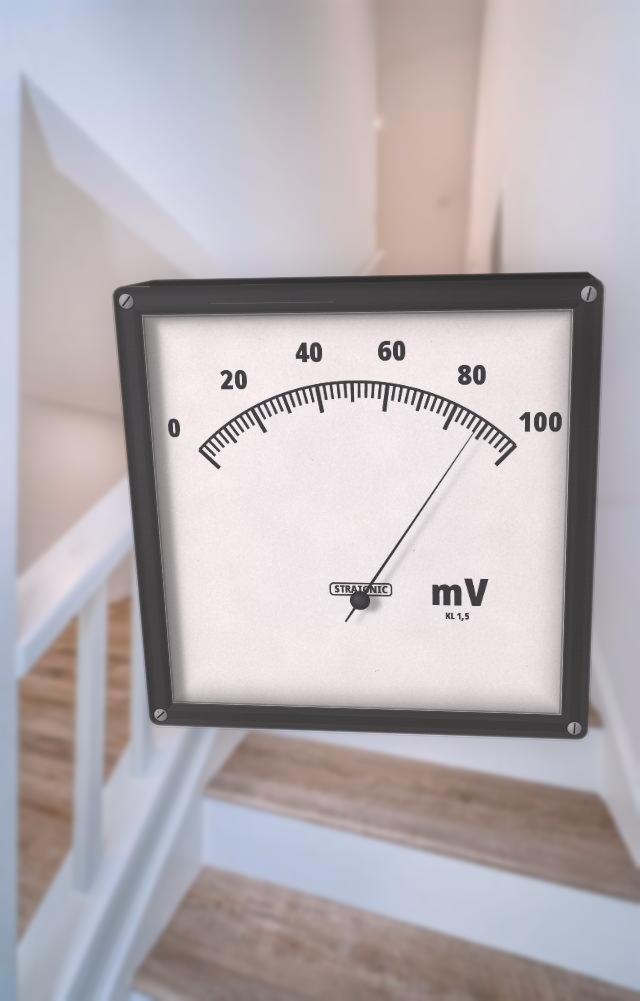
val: {"value": 88, "unit": "mV"}
